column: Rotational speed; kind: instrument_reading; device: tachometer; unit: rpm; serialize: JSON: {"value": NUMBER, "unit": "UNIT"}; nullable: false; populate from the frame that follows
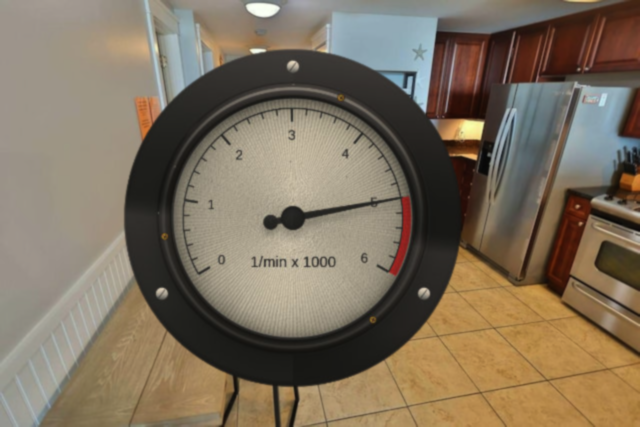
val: {"value": 5000, "unit": "rpm"}
